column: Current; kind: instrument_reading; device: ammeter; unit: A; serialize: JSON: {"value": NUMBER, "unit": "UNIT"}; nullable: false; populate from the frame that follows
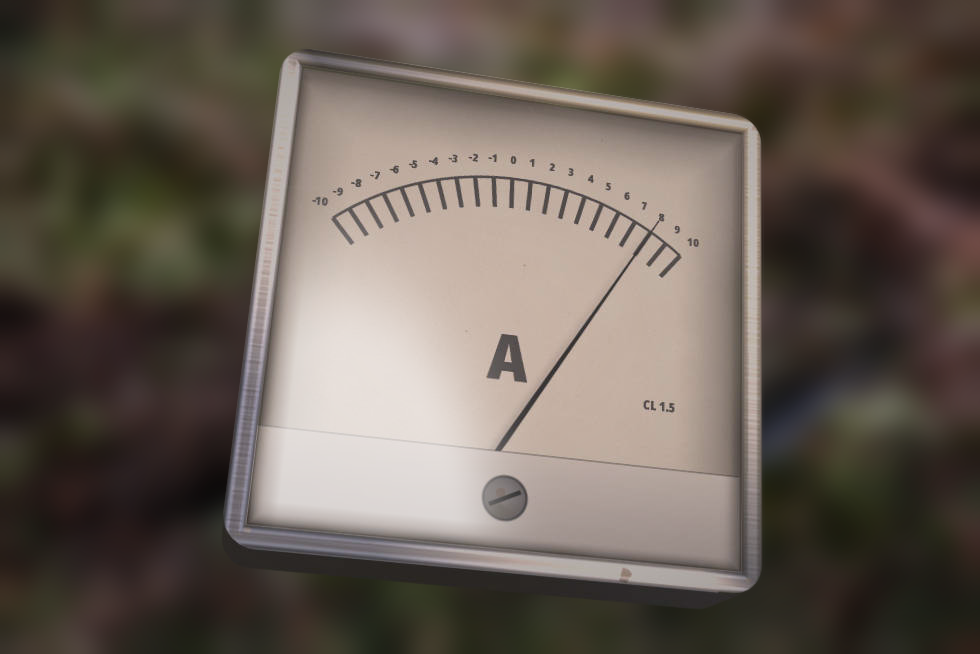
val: {"value": 8, "unit": "A"}
